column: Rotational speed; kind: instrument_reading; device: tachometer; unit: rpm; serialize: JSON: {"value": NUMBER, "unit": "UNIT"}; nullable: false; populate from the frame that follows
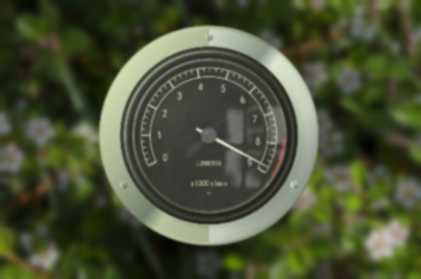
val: {"value": 8800, "unit": "rpm"}
